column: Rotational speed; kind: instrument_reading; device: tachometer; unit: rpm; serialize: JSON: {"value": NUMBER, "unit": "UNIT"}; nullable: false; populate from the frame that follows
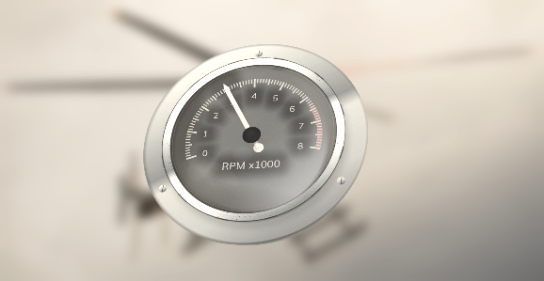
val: {"value": 3000, "unit": "rpm"}
